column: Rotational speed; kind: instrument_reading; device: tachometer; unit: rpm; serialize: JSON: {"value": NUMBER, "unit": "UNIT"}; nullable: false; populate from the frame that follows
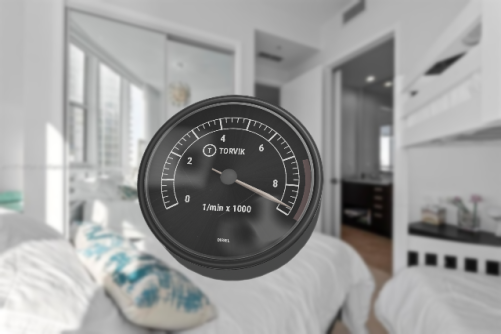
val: {"value": 8800, "unit": "rpm"}
